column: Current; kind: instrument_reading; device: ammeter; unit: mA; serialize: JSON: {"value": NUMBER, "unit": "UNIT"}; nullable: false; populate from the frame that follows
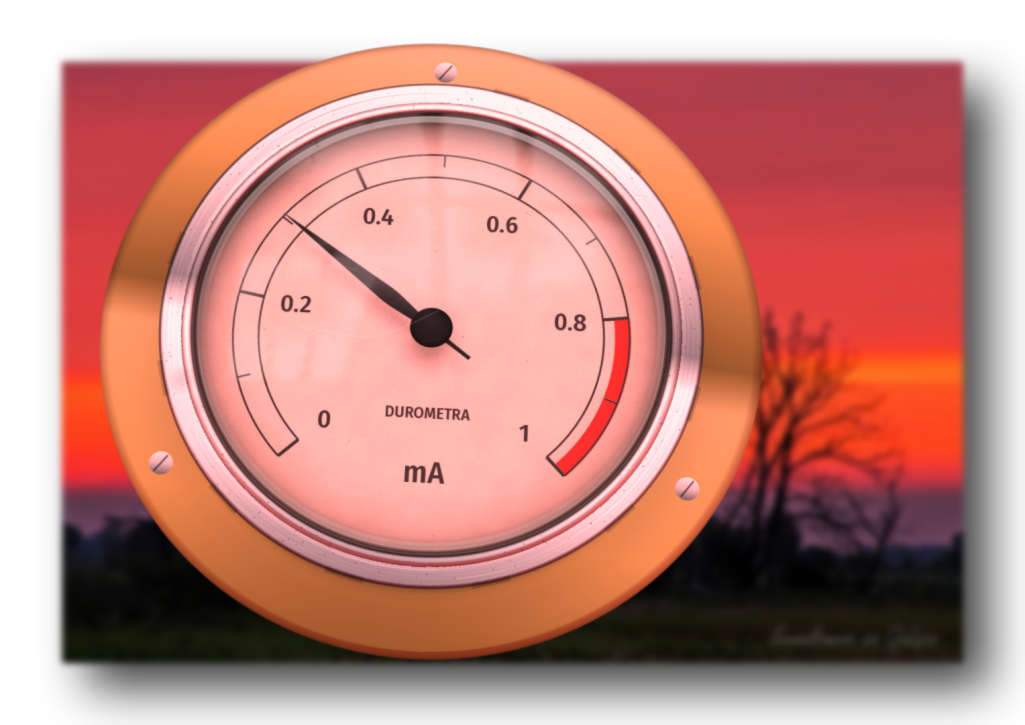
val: {"value": 0.3, "unit": "mA"}
